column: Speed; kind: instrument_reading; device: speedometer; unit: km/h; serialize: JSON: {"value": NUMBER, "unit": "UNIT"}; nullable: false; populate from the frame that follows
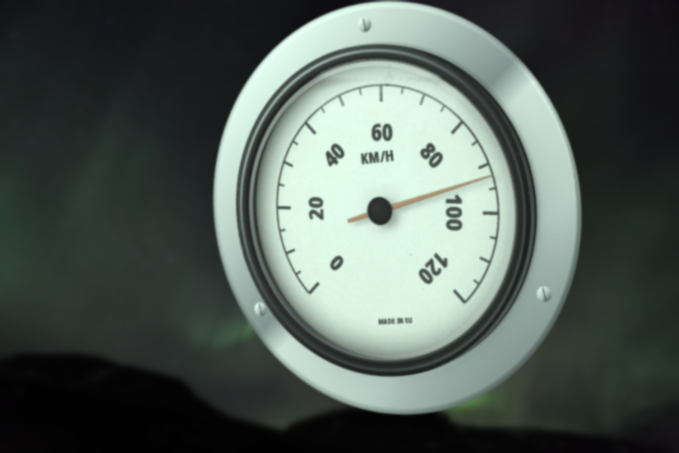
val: {"value": 92.5, "unit": "km/h"}
